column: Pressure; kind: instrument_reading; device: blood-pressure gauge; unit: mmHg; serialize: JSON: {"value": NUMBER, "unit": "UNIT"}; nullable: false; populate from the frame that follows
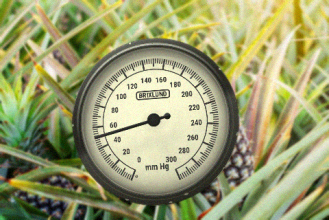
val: {"value": 50, "unit": "mmHg"}
